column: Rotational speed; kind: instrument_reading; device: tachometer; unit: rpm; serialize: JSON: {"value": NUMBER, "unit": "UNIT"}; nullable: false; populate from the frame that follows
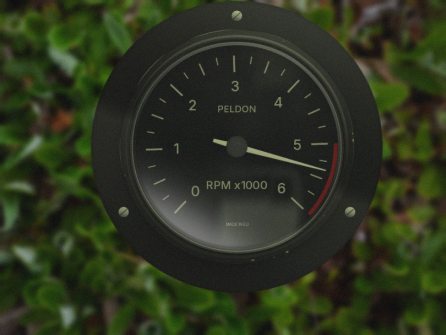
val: {"value": 5375, "unit": "rpm"}
